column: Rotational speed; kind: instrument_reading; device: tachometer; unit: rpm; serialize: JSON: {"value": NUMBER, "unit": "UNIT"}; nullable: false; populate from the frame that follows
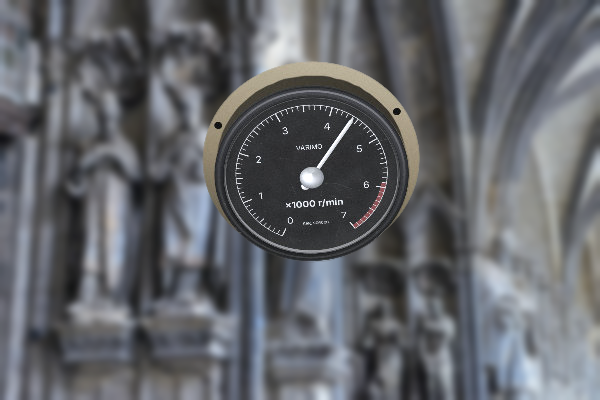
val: {"value": 4400, "unit": "rpm"}
